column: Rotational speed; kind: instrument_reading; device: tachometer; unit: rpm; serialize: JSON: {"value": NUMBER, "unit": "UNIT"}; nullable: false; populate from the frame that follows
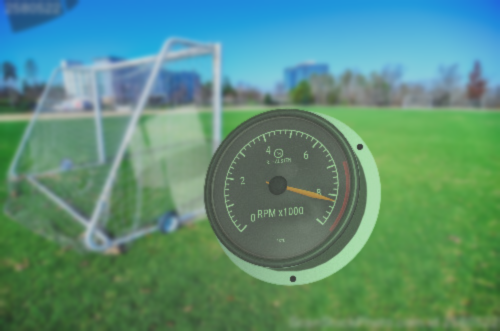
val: {"value": 8200, "unit": "rpm"}
